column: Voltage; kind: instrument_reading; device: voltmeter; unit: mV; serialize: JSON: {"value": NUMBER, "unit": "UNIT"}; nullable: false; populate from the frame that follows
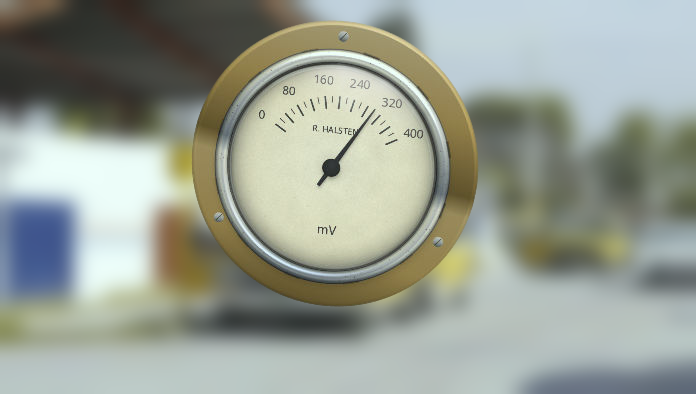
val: {"value": 300, "unit": "mV"}
